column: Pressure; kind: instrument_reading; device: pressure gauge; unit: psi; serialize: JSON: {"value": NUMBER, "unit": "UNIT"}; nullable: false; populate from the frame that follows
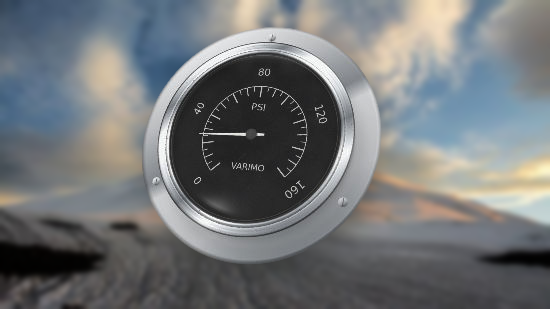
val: {"value": 25, "unit": "psi"}
